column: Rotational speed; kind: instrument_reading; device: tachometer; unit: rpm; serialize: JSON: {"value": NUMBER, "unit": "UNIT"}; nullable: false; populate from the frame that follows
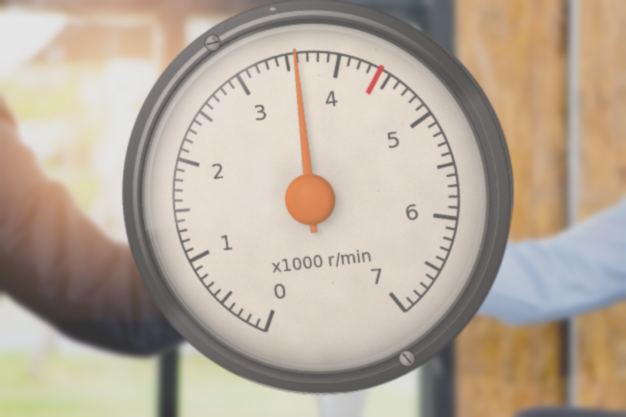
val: {"value": 3600, "unit": "rpm"}
